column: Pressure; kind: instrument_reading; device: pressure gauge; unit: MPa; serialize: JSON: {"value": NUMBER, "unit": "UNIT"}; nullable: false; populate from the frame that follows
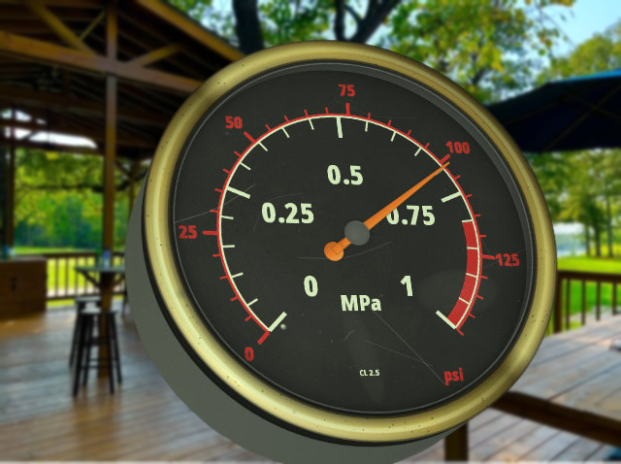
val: {"value": 0.7, "unit": "MPa"}
